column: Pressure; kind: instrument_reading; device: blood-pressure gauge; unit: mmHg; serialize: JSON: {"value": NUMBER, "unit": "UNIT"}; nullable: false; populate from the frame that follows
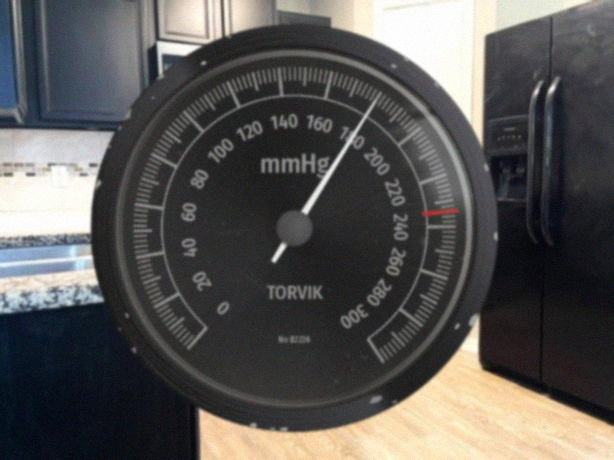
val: {"value": 180, "unit": "mmHg"}
